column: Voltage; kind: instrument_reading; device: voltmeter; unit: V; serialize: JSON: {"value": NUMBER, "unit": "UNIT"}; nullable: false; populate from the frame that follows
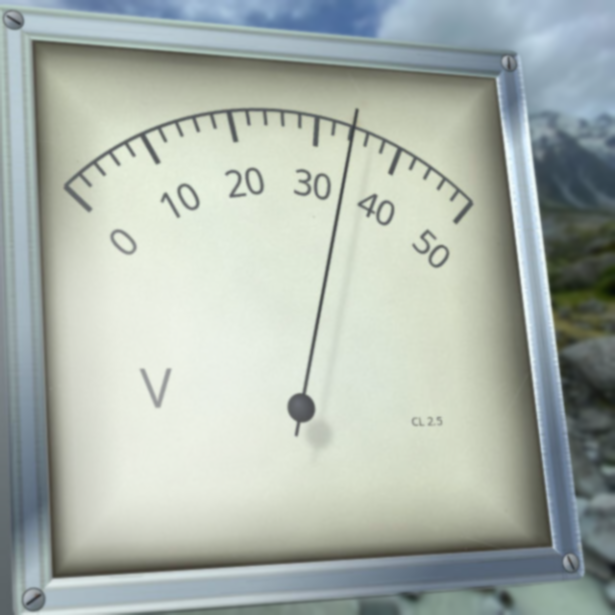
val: {"value": 34, "unit": "V"}
